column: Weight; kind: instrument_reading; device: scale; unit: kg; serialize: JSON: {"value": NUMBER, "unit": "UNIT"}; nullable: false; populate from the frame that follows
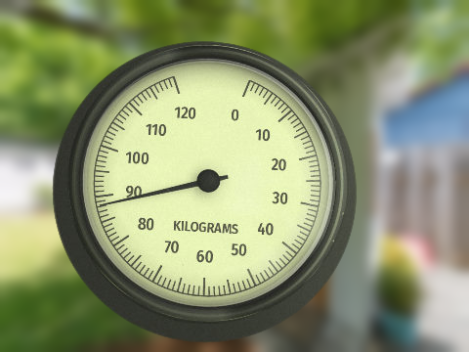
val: {"value": 88, "unit": "kg"}
